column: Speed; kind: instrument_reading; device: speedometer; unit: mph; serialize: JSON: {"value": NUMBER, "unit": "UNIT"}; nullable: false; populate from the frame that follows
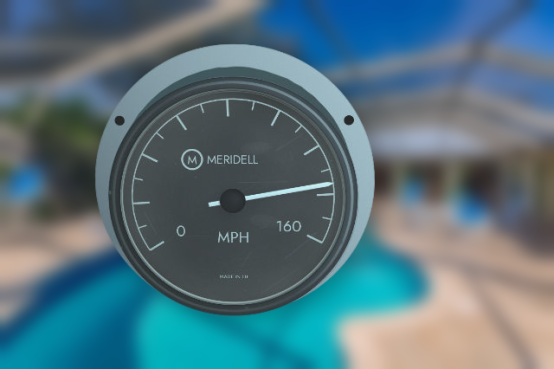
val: {"value": 135, "unit": "mph"}
